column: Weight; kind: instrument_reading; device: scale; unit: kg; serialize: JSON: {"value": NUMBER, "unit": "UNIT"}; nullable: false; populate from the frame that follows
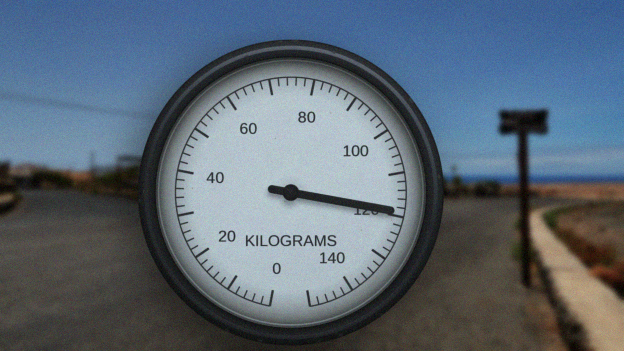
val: {"value": 119, "unit": "kg"}
